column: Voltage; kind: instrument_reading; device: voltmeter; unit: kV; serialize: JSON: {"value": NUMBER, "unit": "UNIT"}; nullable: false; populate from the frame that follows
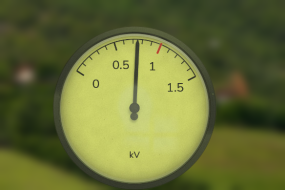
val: {"value": 0.75, "unit": "kV"}
